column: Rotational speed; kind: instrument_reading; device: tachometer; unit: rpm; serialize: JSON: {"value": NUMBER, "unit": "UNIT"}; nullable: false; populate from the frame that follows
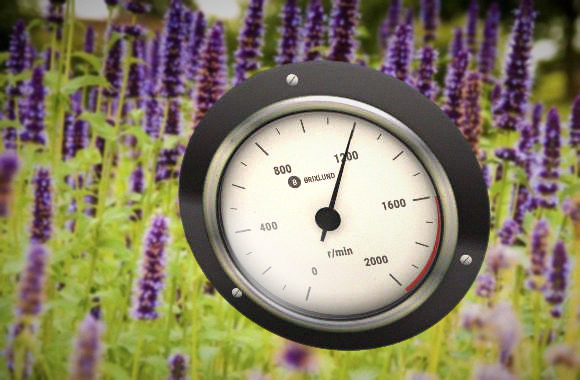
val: {"value": 1200, "unit": "rpm"}
